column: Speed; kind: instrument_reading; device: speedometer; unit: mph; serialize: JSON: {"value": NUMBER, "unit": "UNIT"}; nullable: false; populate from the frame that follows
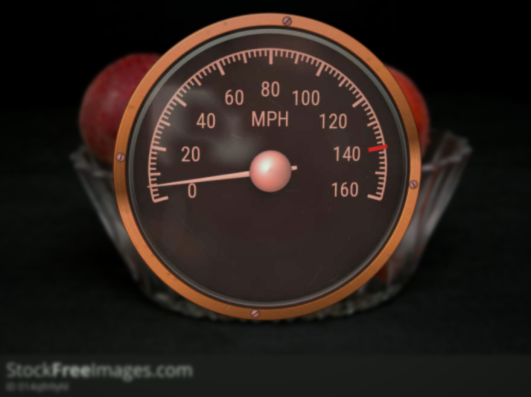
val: {"value": 6, "unit": "mph"}
